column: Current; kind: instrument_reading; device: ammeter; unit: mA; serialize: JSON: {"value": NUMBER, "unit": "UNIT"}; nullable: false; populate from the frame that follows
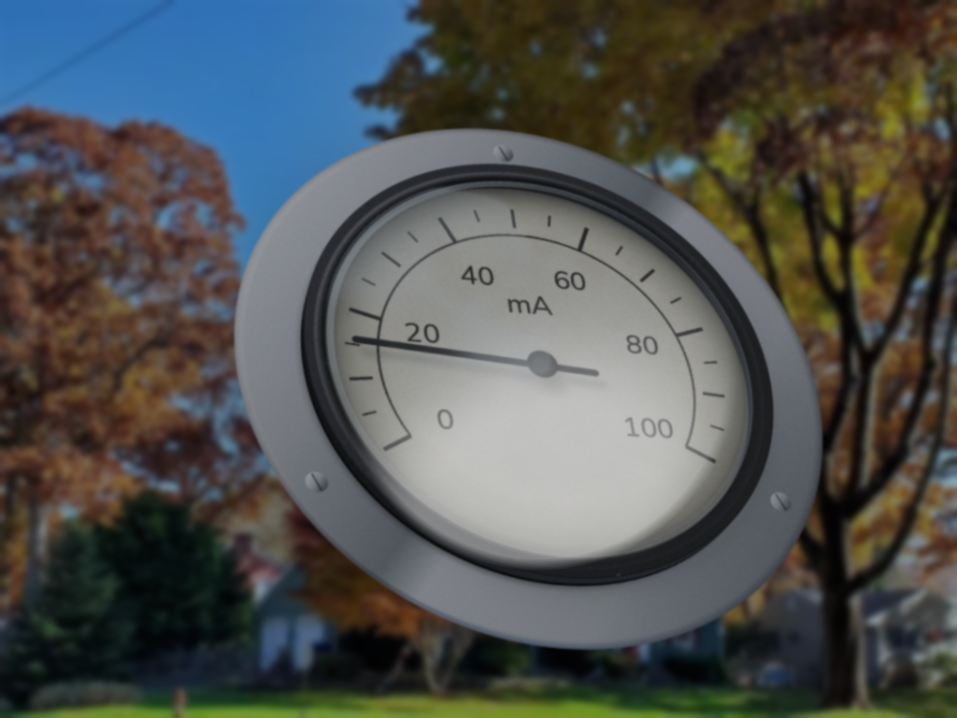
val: {"value": 15, "unit": "mA"}
